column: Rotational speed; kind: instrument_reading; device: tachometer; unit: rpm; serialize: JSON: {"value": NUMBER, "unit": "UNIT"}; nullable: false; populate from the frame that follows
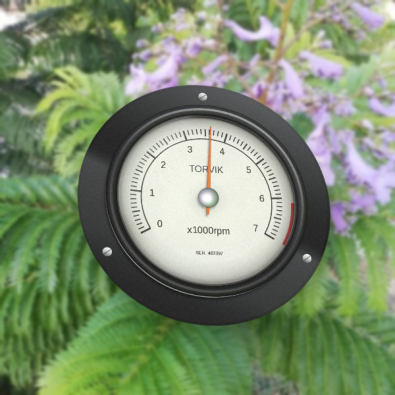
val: {"value": 3600, "unit": "rpm"}
